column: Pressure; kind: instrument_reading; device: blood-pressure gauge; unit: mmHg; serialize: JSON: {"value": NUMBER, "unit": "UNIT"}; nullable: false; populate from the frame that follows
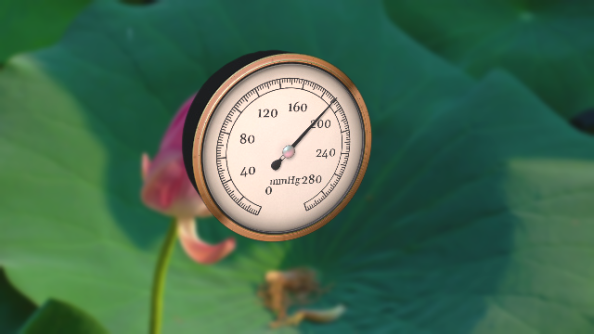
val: {"value": 190, "unit": "mmHg"}
